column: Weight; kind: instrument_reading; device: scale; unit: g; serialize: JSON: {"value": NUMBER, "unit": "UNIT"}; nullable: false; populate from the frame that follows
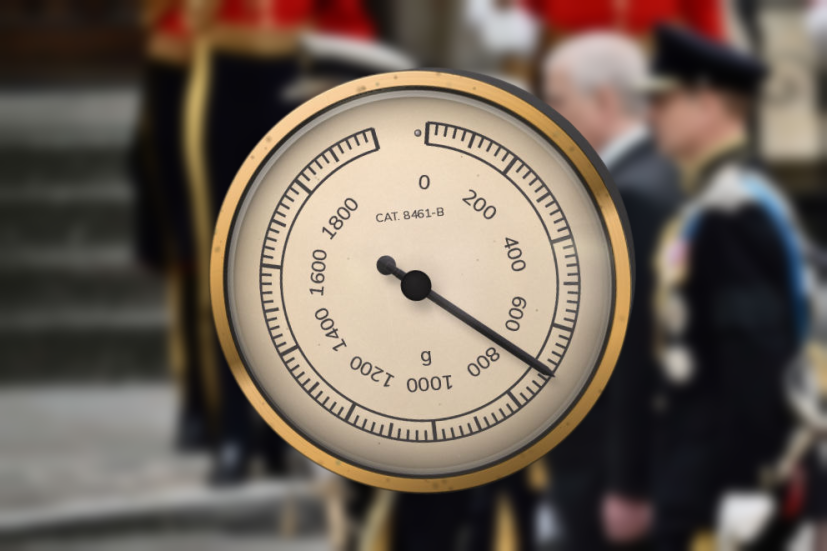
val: {"value": 700, "unit": "g"}
